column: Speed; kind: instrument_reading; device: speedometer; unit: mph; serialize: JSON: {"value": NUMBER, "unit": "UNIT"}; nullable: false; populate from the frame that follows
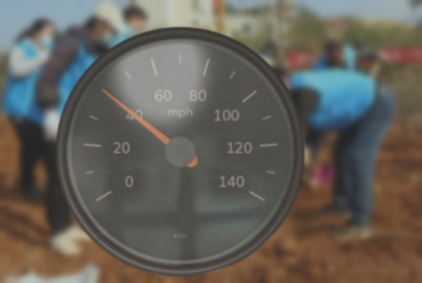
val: {"value": 40, "unit": "mph"}
